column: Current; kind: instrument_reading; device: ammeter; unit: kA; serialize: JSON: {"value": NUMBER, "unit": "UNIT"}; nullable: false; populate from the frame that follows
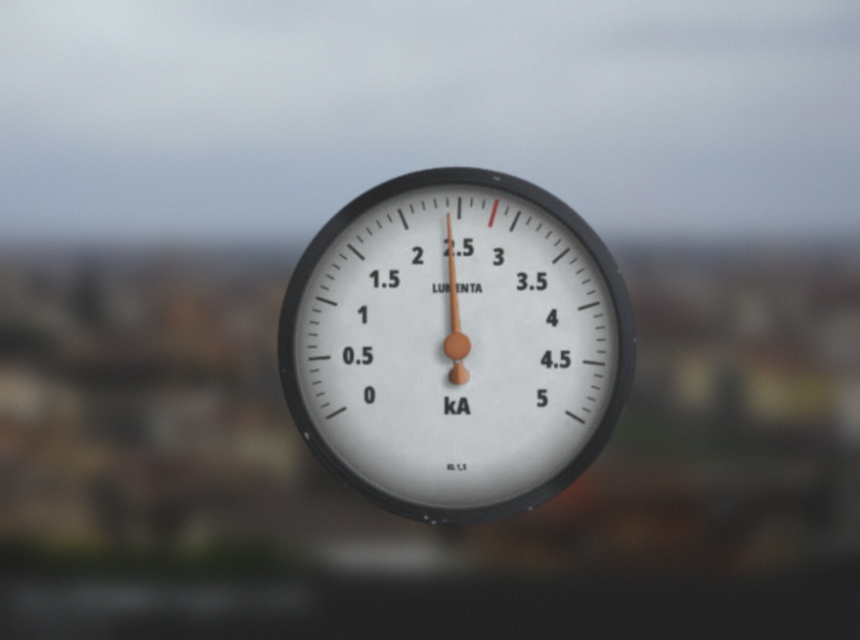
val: {"value": 2.4, "unit": "kA"}
